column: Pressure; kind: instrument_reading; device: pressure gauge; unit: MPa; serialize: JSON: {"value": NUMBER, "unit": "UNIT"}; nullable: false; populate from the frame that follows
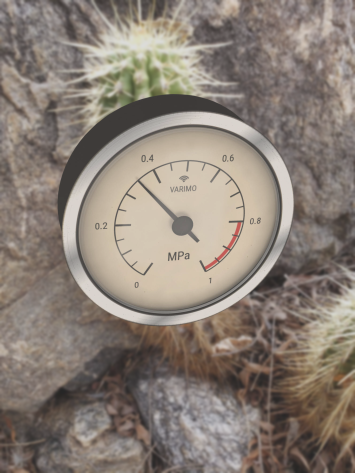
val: {"value": 0.35, "unit": "MPa"}
